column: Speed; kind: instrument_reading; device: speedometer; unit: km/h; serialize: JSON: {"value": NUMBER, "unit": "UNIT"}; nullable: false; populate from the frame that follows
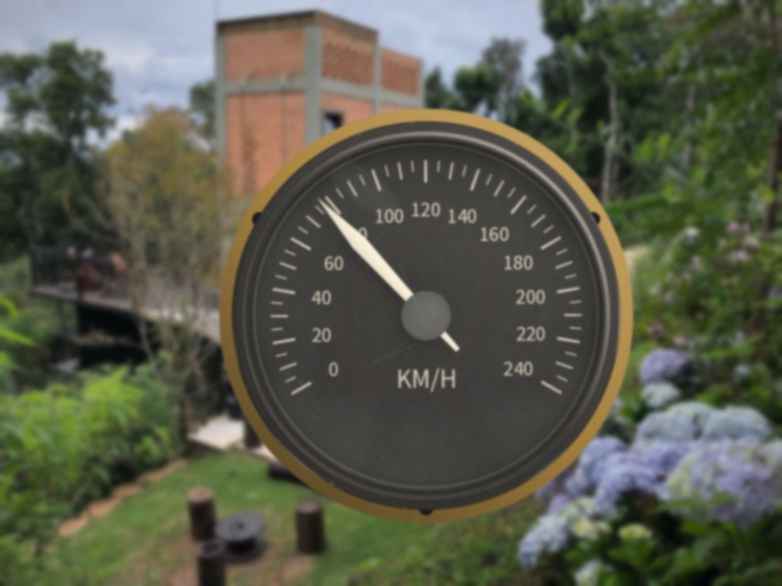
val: {"value": 77.5, "unit": "km/h"}
